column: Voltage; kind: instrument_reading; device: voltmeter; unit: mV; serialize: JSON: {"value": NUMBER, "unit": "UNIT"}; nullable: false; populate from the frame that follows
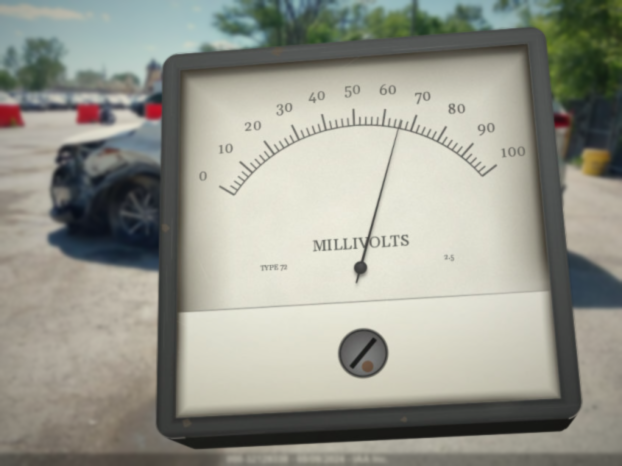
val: {"value": 66, "unit": "mV"}
